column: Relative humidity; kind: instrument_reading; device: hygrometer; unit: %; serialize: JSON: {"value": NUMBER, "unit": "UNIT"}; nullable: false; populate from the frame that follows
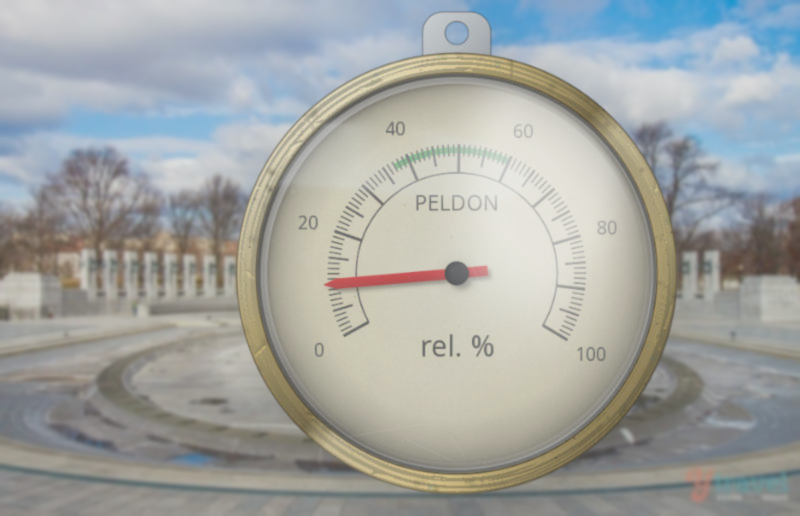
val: {"value": 10, "unit": "%"}
